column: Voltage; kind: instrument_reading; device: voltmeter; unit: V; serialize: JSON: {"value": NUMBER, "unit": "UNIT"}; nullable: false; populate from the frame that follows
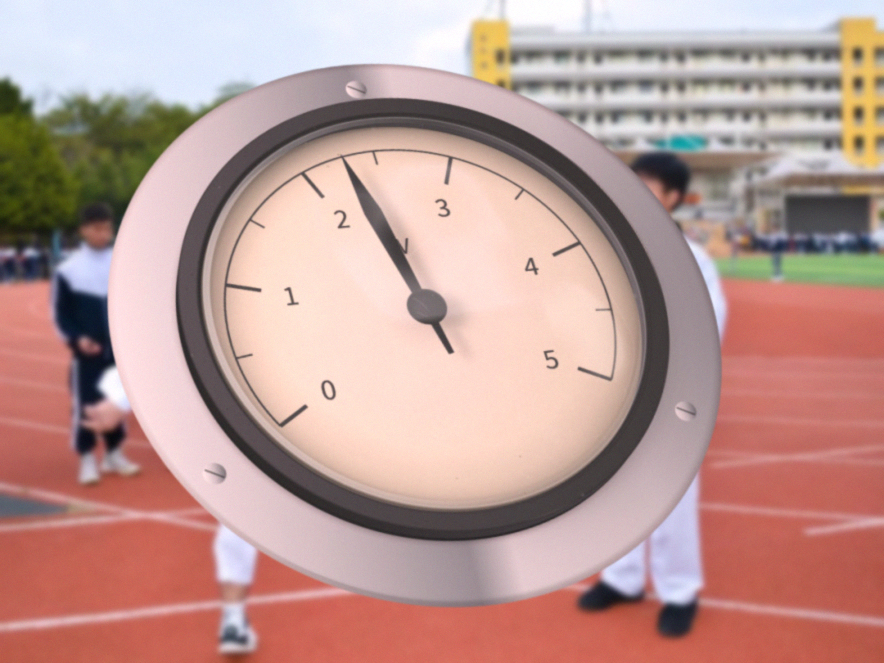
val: {"value": 2.25, "unit": "V"}
